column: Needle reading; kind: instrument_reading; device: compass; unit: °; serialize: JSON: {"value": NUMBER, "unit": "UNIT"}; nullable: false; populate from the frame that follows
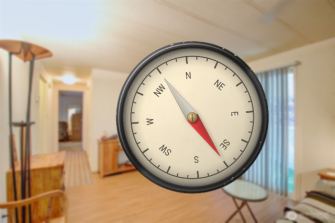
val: {"value": 150, "unit": "°"}
